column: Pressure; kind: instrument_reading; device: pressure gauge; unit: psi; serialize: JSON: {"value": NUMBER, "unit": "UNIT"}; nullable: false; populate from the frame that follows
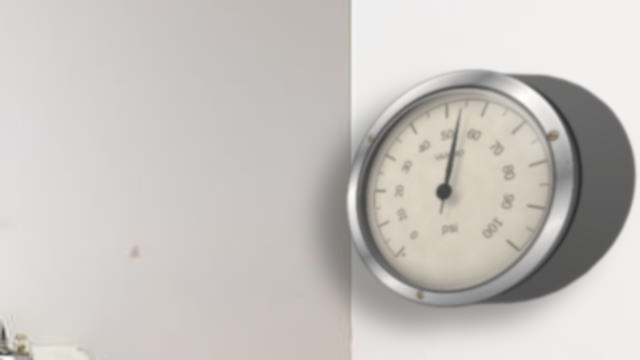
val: {"value": 55, "unit": "psi"}
